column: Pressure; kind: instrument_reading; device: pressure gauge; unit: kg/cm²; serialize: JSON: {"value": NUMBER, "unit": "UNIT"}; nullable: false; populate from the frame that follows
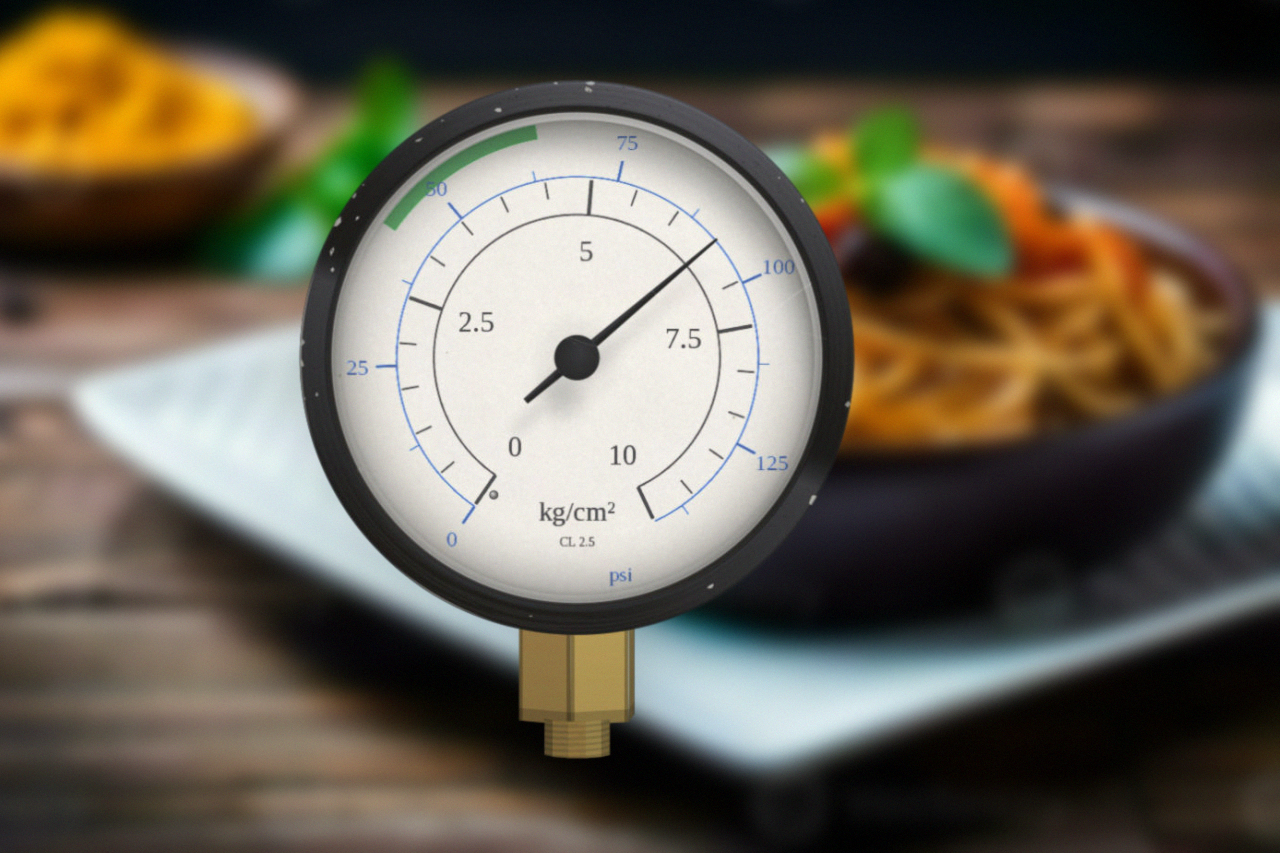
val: {"value": 6.5, "unit": "kg/cm²"}
